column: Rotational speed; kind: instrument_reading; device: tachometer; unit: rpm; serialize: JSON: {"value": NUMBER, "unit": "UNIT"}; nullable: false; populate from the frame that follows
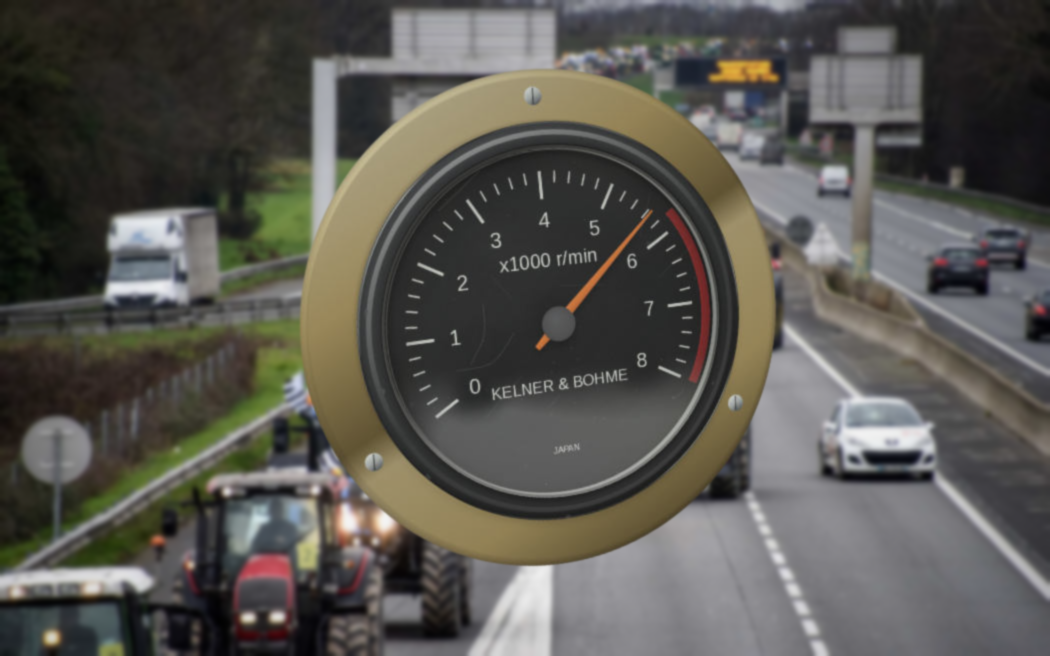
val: {"value": 5600, "unit": "rpm"}
